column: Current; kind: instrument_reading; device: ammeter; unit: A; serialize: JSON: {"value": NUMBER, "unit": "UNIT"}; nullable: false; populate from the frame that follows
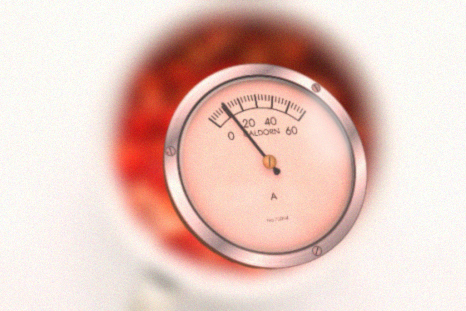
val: {"value": 10, "unit": "A"}
